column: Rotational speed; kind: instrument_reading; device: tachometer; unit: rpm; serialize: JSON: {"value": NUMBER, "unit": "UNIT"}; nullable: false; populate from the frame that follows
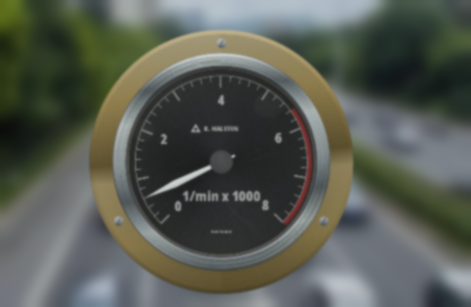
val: {"value": 600, "unit": "rpm"}
